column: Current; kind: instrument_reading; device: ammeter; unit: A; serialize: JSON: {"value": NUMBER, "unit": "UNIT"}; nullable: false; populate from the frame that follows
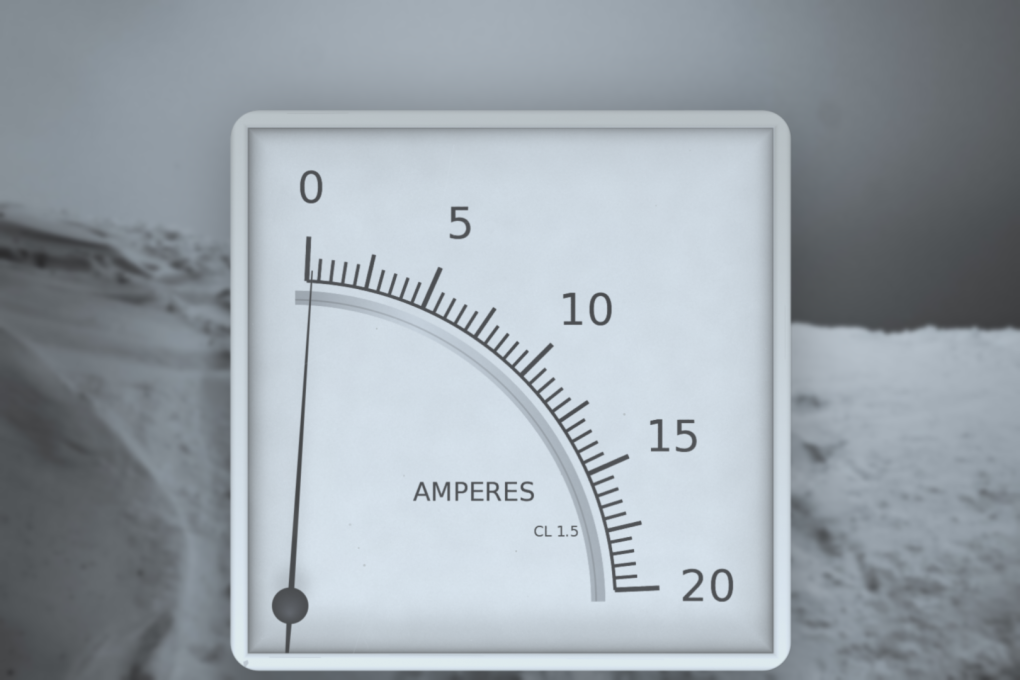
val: {"value": 0.25, "unit": "A"}
